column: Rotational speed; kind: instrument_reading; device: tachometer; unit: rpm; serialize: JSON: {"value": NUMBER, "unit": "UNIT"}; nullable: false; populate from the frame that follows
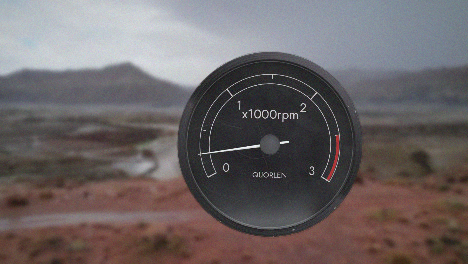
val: {"value": 250, "unit": "rpm"}
